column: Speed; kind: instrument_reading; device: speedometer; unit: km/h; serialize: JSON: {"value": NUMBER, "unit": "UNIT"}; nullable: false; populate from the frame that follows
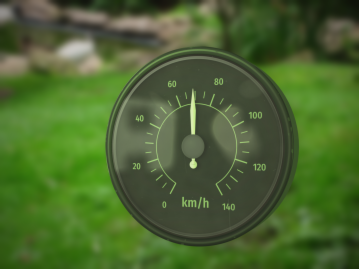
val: {"value": 70, "unit": "km/h"}
